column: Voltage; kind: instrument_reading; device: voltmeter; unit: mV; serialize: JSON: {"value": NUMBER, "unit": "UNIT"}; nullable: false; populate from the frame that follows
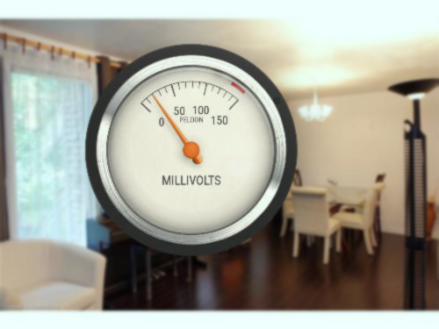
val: {"value": 20, "unit": "mV"}
